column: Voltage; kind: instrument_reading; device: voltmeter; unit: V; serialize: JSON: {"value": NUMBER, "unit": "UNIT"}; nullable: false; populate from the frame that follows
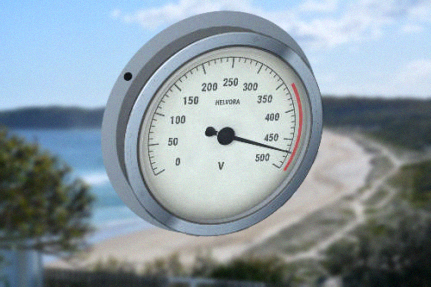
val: {"value": 470, "unit": "V"}
